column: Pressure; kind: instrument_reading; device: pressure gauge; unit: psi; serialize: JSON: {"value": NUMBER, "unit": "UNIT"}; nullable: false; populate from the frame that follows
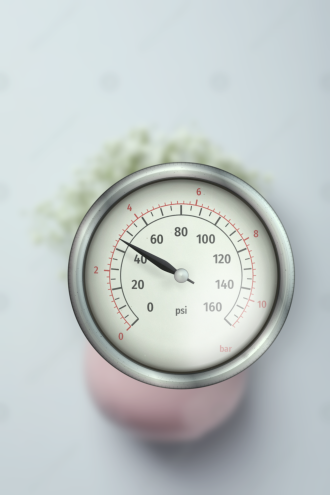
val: {"value": 45, "unit": "psi"}
